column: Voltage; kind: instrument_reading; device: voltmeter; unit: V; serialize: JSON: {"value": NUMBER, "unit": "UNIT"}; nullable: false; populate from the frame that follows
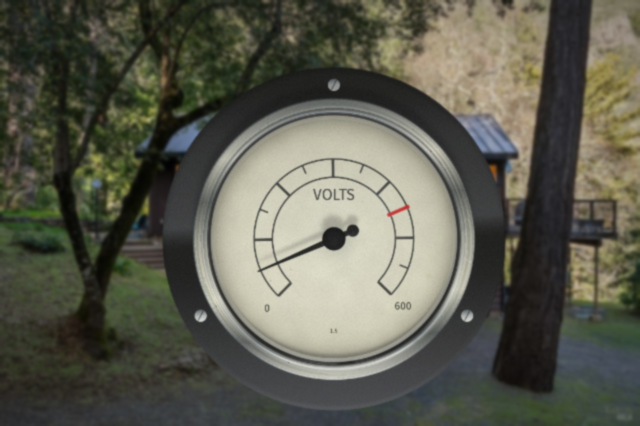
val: {"value": 50, "unit": "V"}
